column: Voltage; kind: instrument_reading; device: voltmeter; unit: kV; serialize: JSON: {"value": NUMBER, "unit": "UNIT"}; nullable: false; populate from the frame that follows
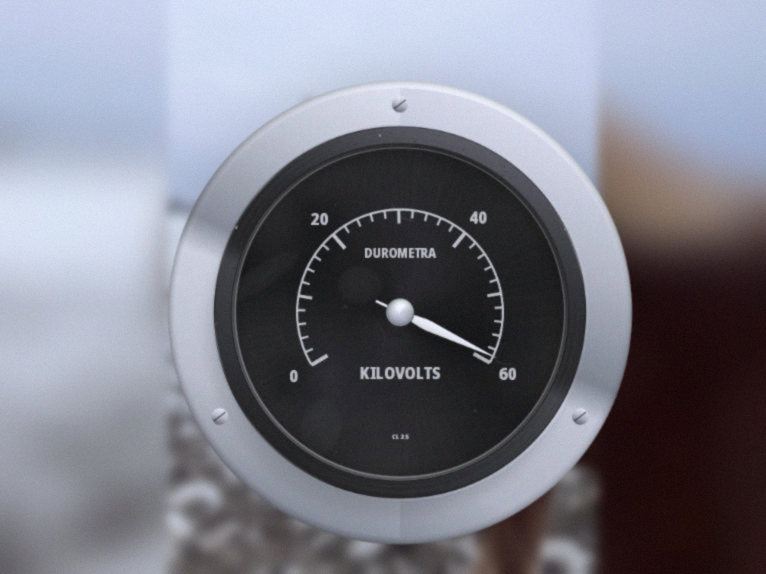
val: {"value": 59, "unit": "kV"}
